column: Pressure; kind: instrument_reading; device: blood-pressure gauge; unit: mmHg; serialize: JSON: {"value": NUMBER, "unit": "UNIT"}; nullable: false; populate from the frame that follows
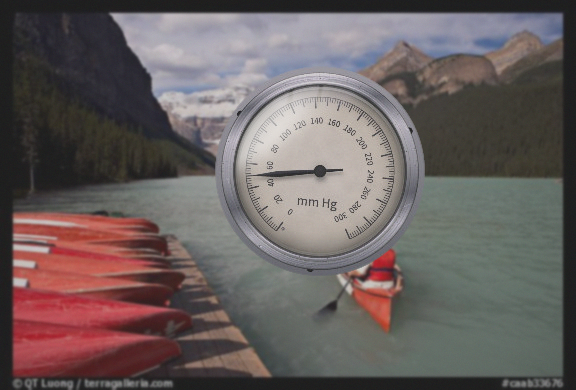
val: {"value": 50, "unit": "mmHg"}
